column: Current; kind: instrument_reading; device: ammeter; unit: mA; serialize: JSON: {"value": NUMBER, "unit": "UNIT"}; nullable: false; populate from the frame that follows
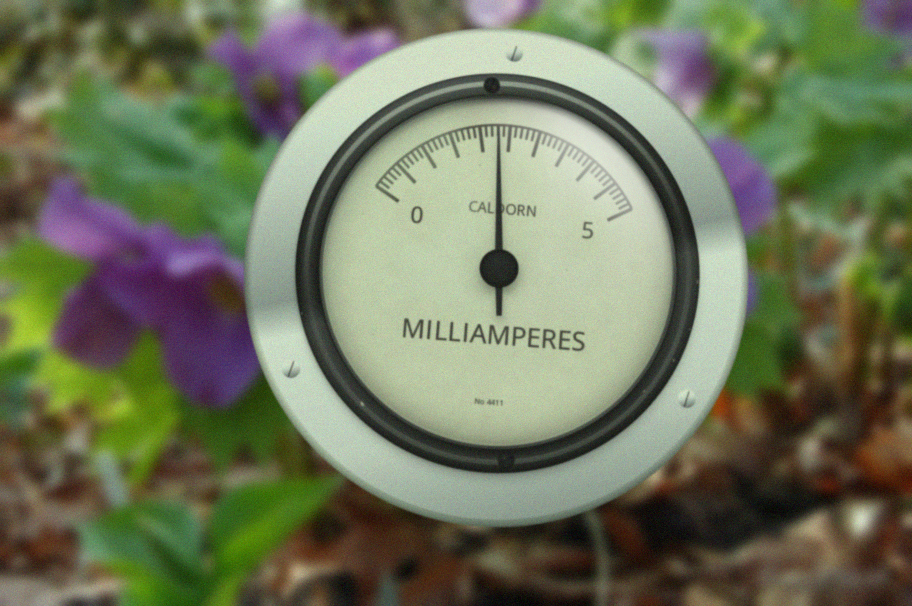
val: {"value": 2.3, "unit": "mA"}
